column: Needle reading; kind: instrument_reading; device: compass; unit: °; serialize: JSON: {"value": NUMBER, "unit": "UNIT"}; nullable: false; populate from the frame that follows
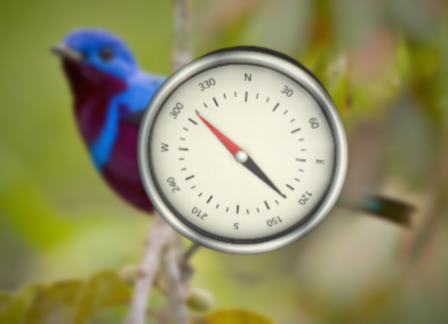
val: {"value": 310, "unit": "°"}
